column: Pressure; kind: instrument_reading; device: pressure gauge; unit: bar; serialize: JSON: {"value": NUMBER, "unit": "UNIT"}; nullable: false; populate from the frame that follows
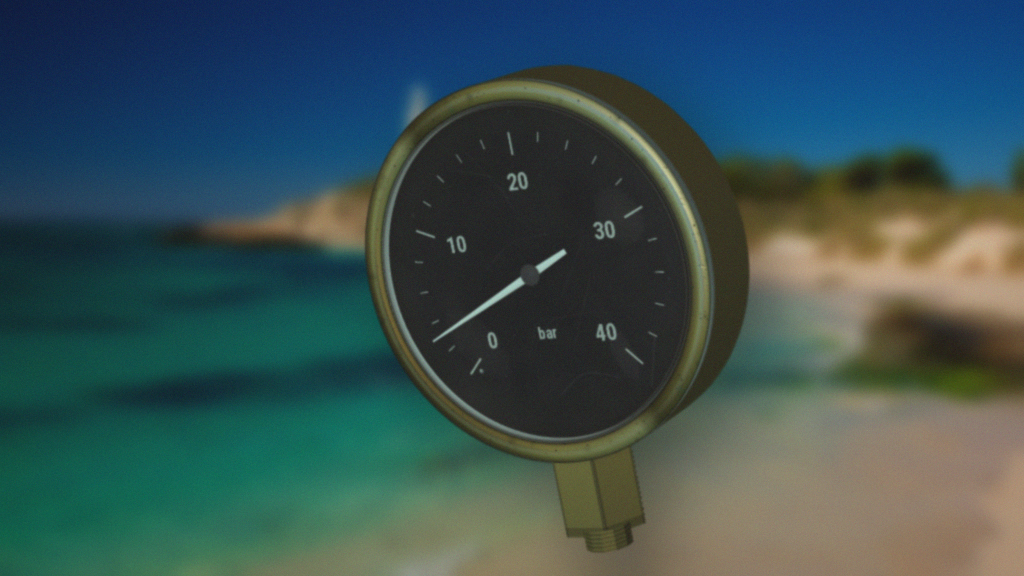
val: {"value": 3, "unit": "bar"}
